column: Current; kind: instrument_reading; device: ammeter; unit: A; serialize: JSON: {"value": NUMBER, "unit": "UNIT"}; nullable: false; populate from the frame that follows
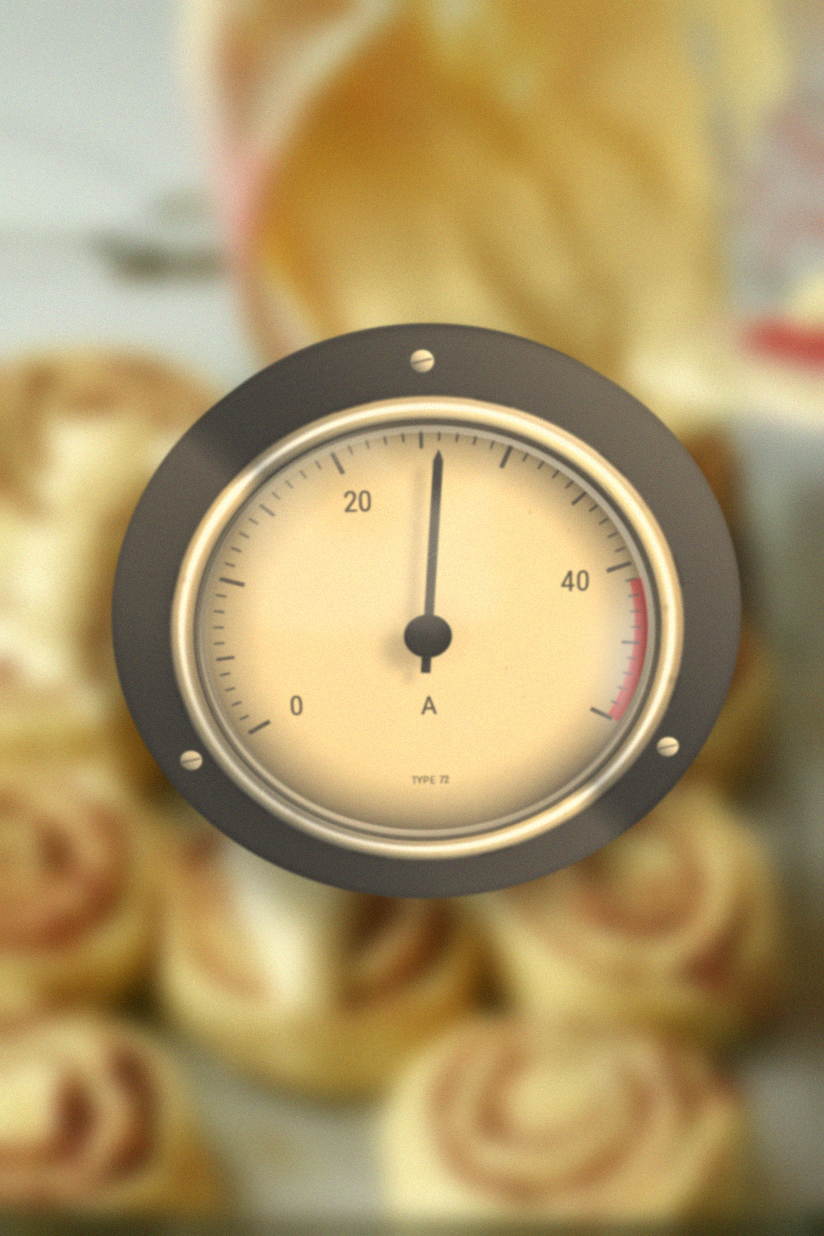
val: {"value": 26, "unit": "A"}
